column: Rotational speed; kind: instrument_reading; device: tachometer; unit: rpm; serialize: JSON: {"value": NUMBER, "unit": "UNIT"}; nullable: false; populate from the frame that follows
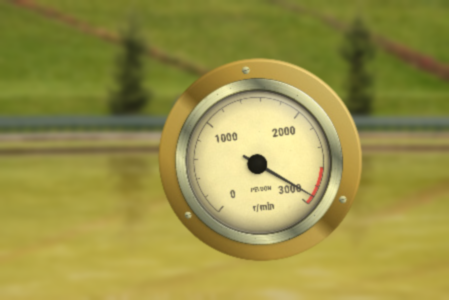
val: {"value": 2900, "unit": "rpm"}
